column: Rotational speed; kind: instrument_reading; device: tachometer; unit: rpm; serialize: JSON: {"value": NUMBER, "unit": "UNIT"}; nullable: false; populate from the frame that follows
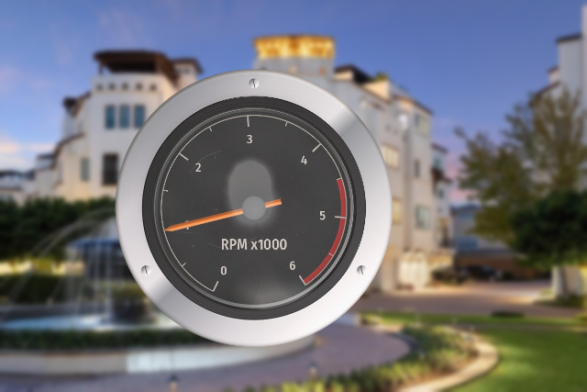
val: {"value": 1000, "unit": "rpm"}
